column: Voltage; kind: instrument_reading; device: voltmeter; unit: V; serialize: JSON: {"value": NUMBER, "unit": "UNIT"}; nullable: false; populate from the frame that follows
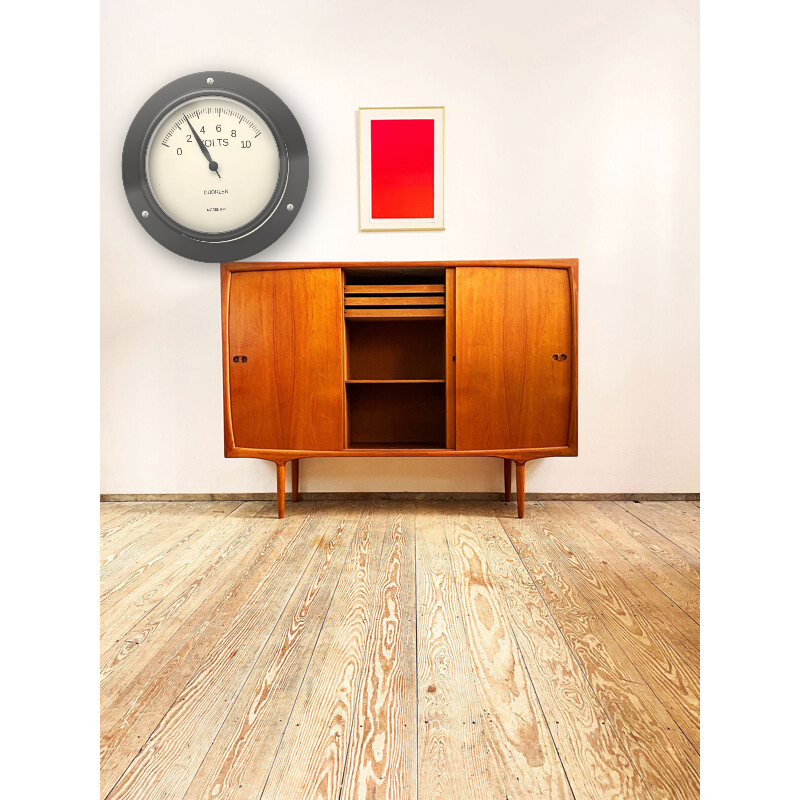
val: {"value": 3, "unit": "V"}
